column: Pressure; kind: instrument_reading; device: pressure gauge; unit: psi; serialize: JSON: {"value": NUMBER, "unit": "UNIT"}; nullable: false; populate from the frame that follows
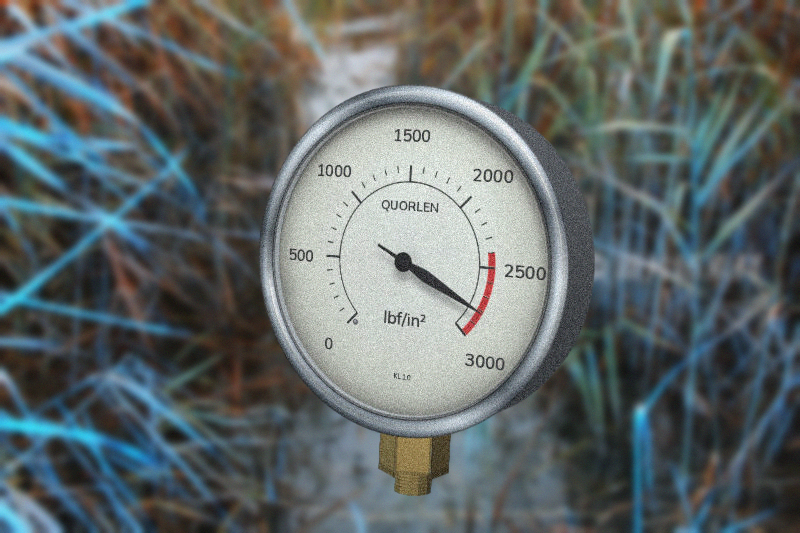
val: {"value": 2800, "unit": "psi"}
